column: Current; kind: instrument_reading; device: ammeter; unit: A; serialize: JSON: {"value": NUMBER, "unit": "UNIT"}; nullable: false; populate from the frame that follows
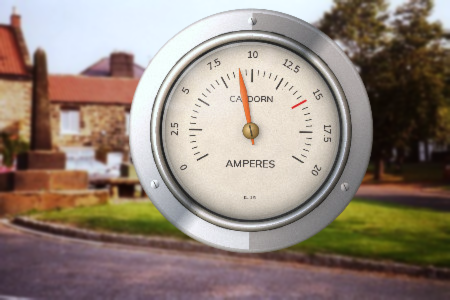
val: {"value": 9, "unit": "A"}
